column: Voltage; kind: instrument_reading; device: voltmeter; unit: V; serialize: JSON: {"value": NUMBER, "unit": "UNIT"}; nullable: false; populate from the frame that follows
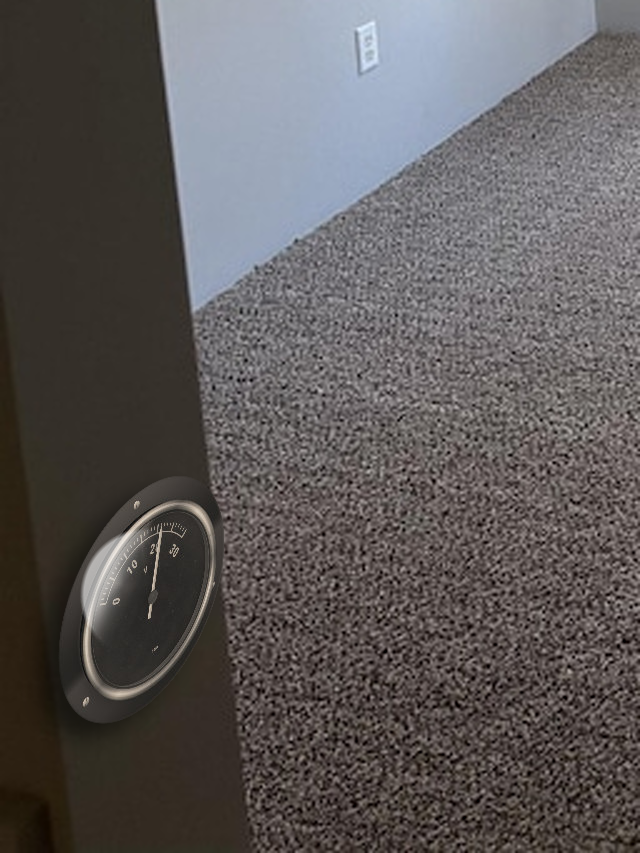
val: {"value": 20, "unit": "V"}
